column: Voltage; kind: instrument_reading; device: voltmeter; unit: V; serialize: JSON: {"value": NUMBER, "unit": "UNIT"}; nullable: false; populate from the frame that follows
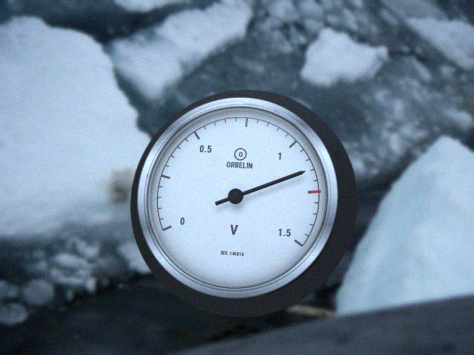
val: {"value": 1.15, "unit": "V"}
